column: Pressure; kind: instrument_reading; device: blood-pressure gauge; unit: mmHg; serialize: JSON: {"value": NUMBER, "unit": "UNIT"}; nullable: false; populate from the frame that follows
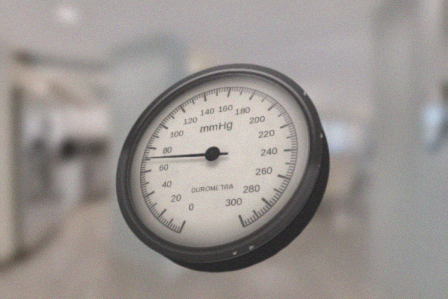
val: {"value": 70, "unit": "mmHg"}
